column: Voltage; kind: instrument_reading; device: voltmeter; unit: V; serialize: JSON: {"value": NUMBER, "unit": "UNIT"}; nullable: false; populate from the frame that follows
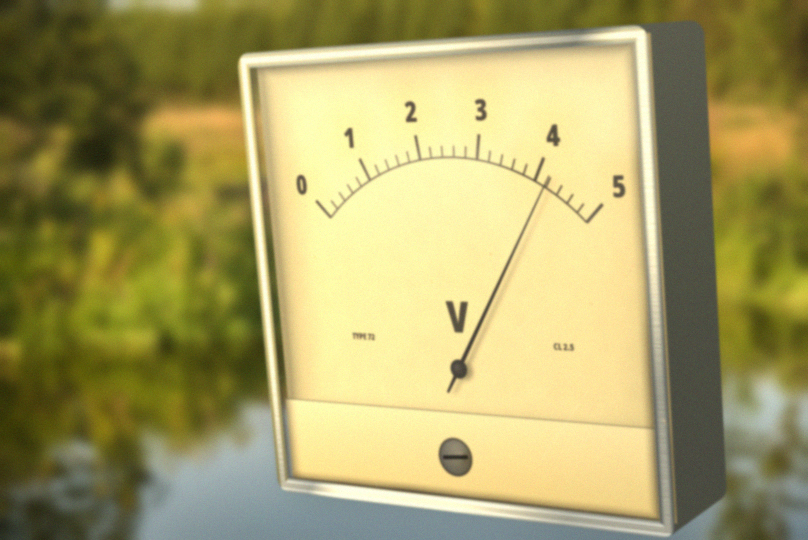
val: {"value": 4.2, "unit": "V"}
